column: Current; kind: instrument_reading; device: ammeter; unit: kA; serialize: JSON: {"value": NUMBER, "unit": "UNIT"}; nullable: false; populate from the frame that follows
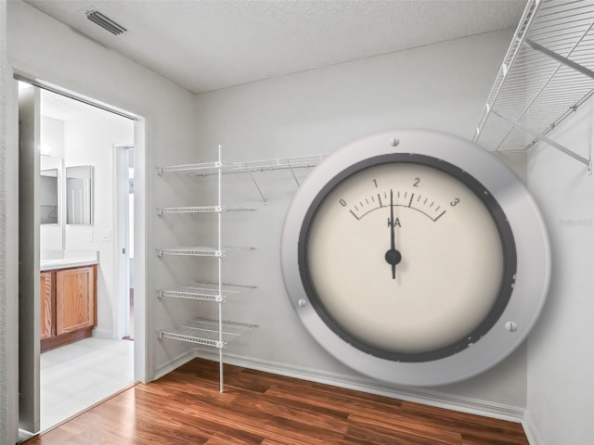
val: {"value": 1.4, "unit": "kA"}
